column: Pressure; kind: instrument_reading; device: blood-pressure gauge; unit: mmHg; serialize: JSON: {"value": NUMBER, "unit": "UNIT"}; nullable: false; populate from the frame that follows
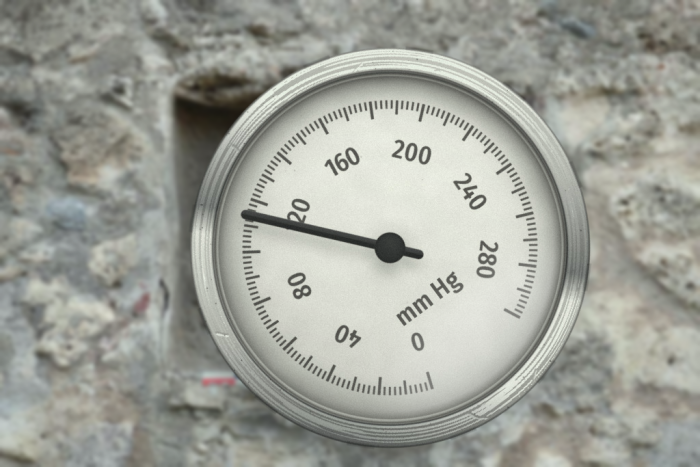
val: {"value": 114, "unit": "mmHg"}
